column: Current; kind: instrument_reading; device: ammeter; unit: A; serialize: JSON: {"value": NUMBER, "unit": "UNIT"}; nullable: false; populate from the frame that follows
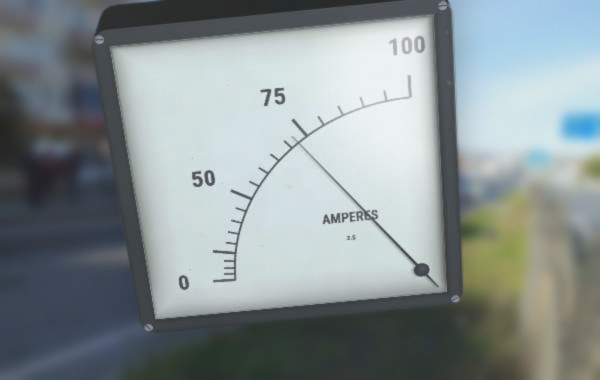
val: {"value": 72.5, "unit": "A"}
